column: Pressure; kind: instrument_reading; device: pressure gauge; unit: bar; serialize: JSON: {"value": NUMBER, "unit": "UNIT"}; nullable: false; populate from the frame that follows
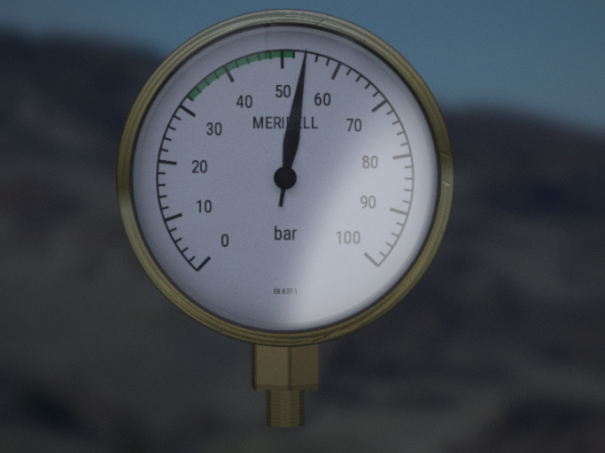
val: {"value": 54, "unit": "bar"}
